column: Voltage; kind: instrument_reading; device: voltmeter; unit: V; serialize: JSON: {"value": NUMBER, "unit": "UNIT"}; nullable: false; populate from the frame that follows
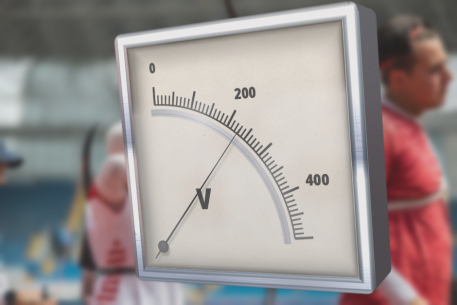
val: {"value": 230, "unit": "V"}
